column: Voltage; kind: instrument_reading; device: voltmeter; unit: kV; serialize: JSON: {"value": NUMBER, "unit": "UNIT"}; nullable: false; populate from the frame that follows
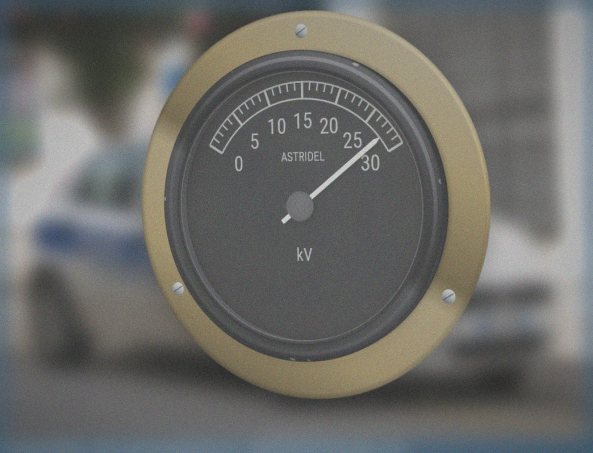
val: {"value": 28, "unit": "kV"}
